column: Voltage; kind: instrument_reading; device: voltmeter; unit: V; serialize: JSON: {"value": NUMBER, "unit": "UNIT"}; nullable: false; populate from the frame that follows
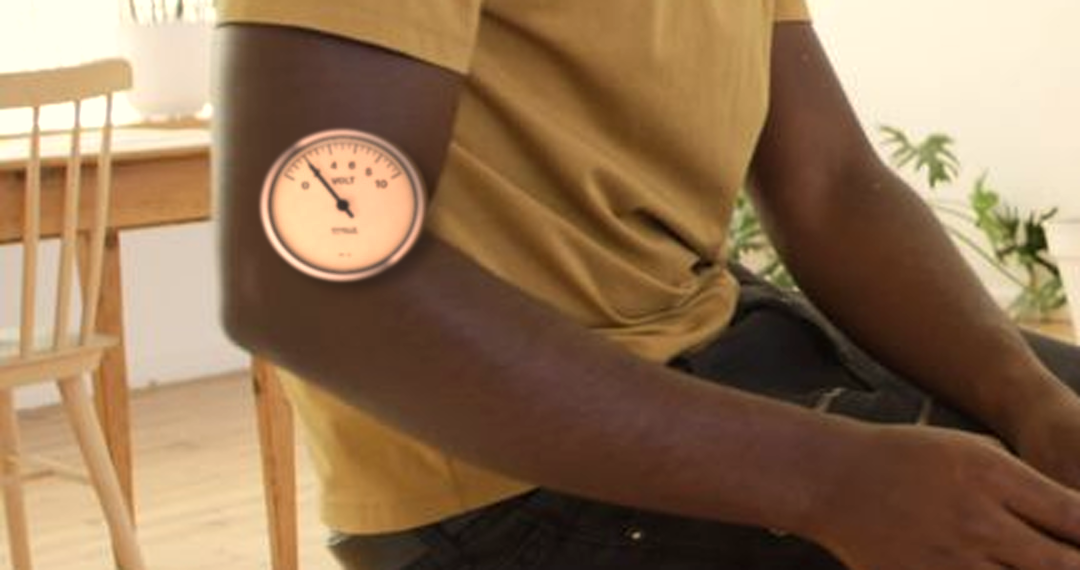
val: {"value": 2, "unit": "V"}
